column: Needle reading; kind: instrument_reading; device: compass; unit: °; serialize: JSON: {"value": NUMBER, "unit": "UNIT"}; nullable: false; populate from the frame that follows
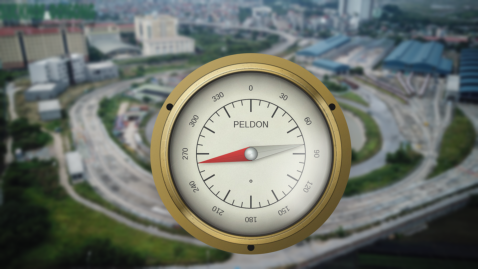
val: {"value": 260, "unit": "°"}
